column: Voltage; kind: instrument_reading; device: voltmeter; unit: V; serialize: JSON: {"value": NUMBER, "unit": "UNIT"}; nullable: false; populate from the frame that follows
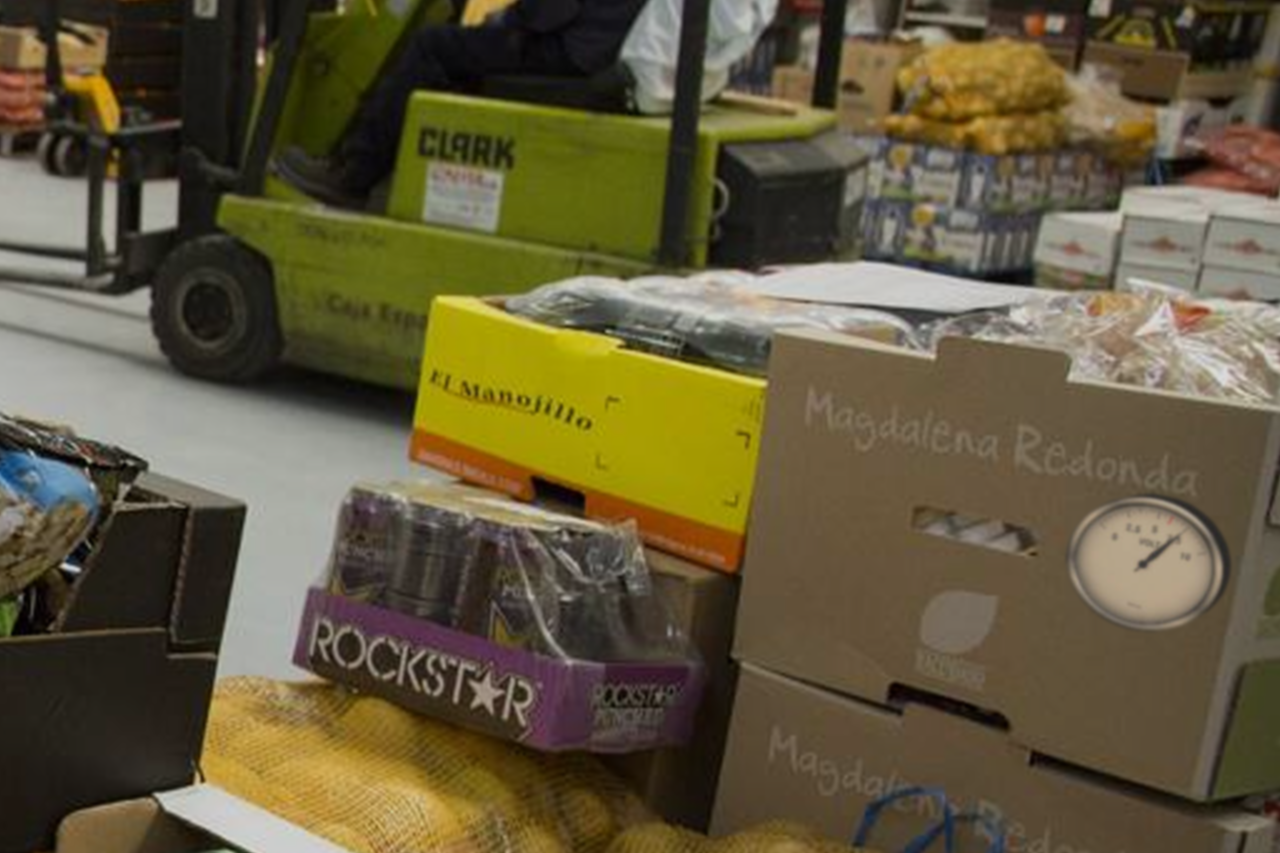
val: {"value": 7.5, "unit": "V"}
